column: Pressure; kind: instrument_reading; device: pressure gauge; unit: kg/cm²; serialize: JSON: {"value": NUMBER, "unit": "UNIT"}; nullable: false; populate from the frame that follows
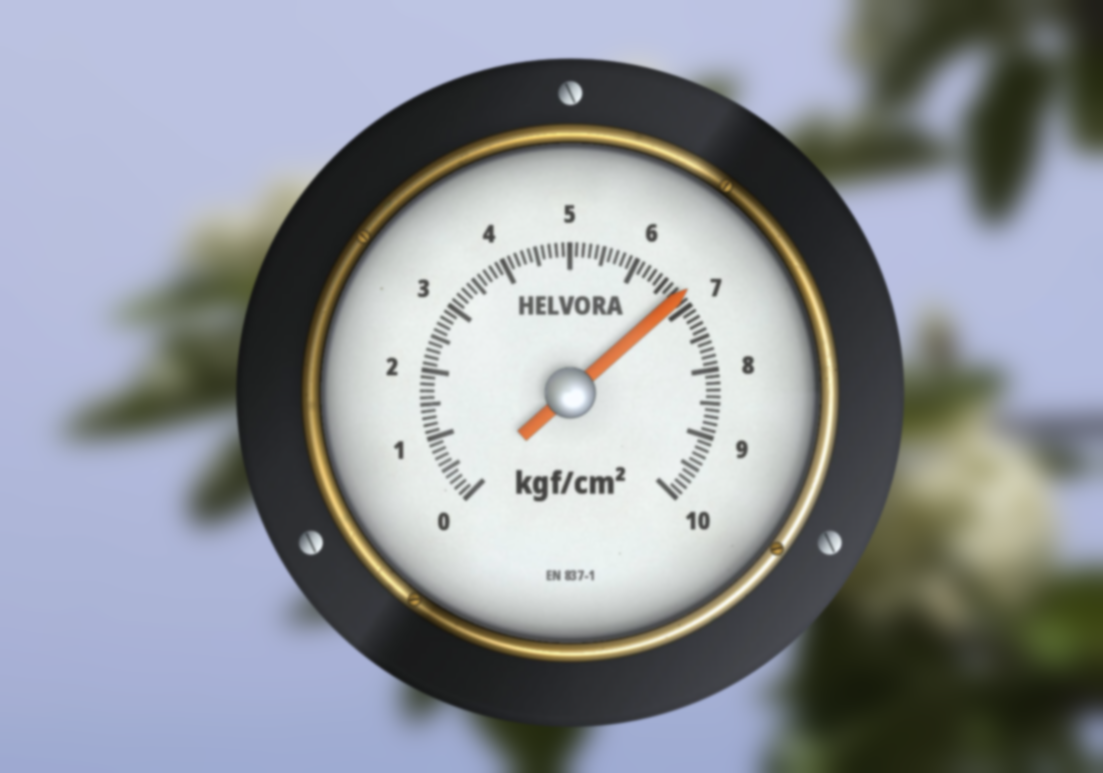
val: {"value": 6.8, "unit": "kg/cm²"}
